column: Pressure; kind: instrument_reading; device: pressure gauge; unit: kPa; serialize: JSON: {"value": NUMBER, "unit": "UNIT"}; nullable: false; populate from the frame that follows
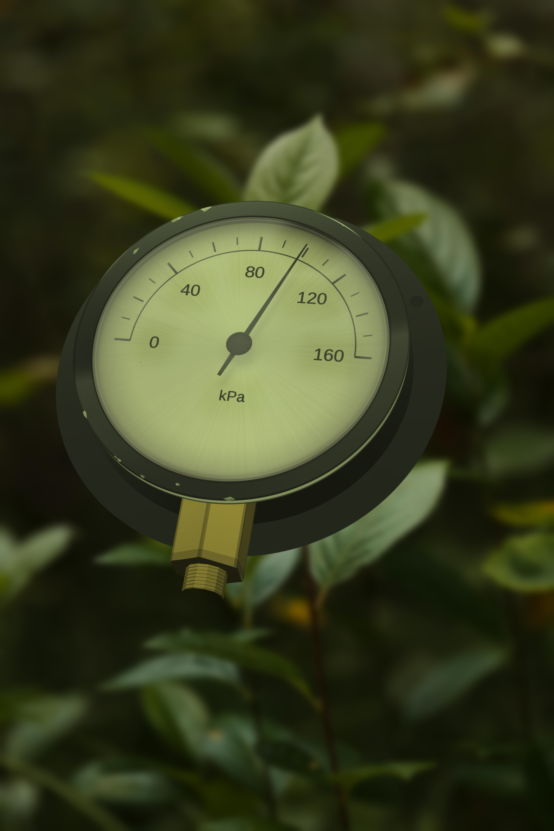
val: {"value": 100, "unit": "kPa"}
